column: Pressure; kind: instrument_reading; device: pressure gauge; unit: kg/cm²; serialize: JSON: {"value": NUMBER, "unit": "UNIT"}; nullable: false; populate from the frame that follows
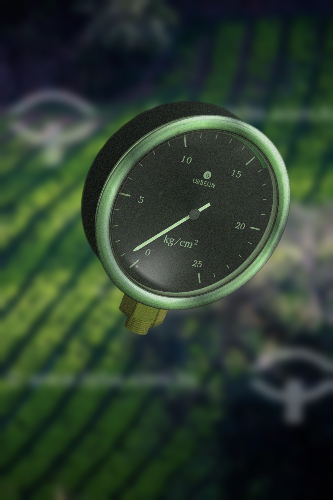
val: {"value": 1, "unit": "kg/cm²"}
